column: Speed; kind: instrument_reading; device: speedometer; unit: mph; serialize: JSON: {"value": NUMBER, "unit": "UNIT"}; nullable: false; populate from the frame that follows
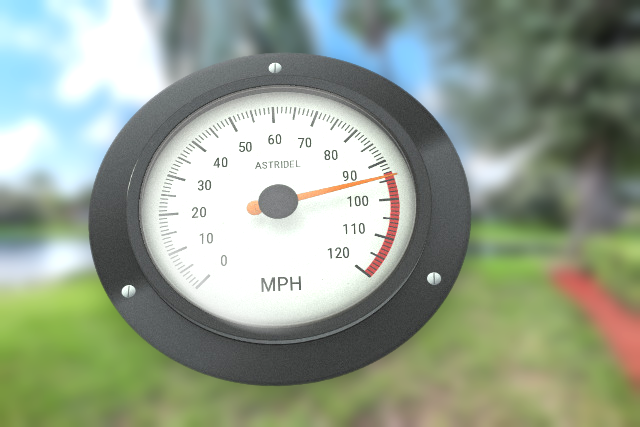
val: {"value": 95, "unit": "mph"}
